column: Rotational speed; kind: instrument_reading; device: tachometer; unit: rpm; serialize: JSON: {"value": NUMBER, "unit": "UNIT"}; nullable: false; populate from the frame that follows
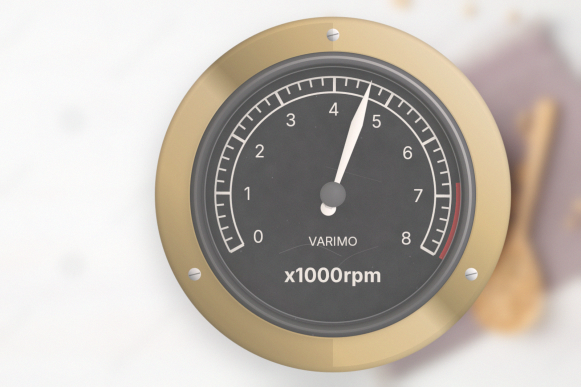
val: {"value": 4600, "unit": "rpm"}
